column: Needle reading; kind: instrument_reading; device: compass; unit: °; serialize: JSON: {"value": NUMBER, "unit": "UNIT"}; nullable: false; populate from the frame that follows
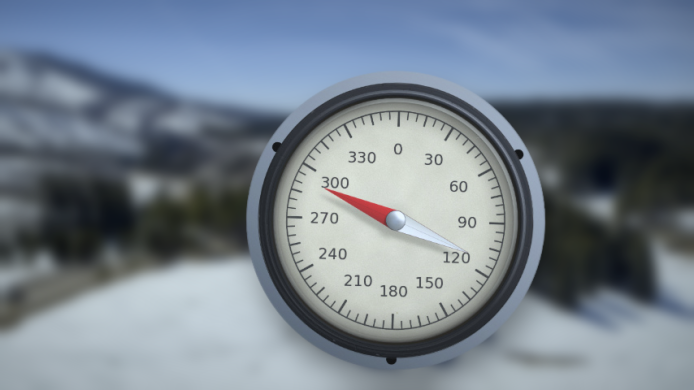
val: {"value": 292.5, "unit": "°"}
